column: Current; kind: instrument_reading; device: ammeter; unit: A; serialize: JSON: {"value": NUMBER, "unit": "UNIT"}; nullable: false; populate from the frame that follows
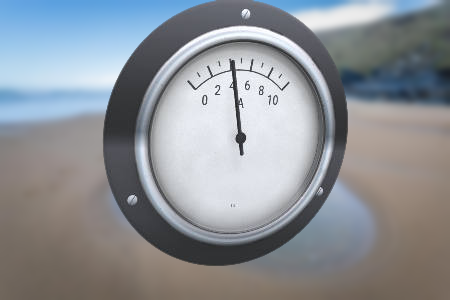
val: {"value": 4, "unit": "A"}
